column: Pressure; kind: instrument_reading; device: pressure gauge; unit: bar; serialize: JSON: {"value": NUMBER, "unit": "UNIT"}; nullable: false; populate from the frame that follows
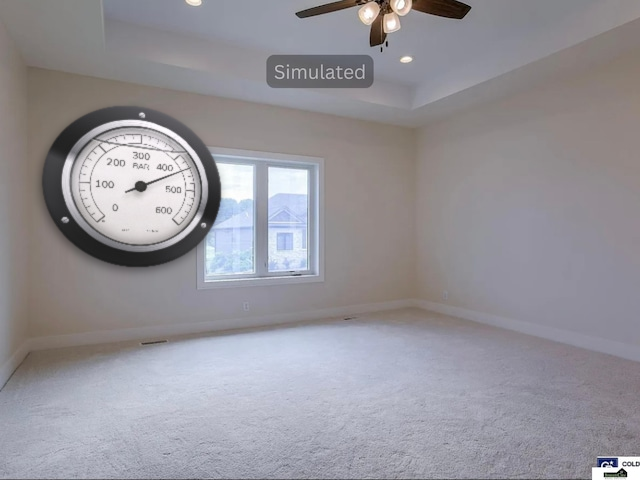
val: {"value": 440, "unit": "bar"}
